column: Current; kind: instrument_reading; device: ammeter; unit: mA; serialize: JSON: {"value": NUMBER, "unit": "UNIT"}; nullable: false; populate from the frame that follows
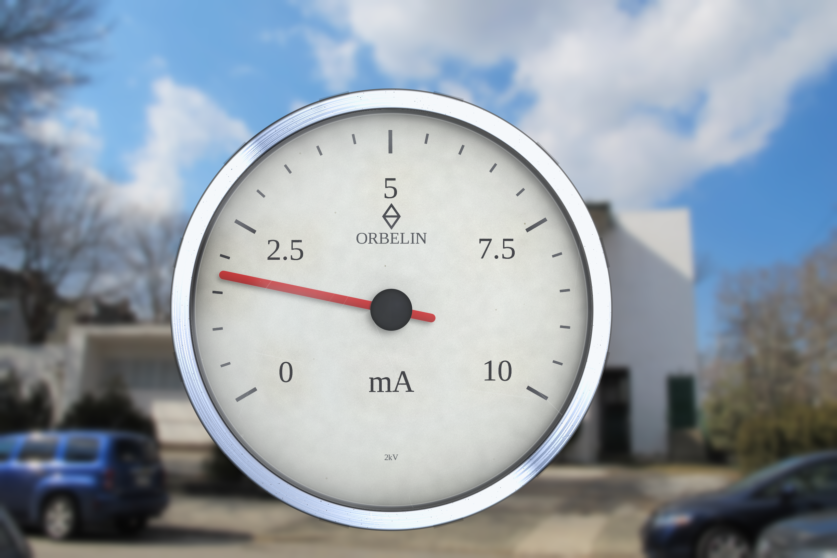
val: {"value": 1.75, "unit": "mA"}
